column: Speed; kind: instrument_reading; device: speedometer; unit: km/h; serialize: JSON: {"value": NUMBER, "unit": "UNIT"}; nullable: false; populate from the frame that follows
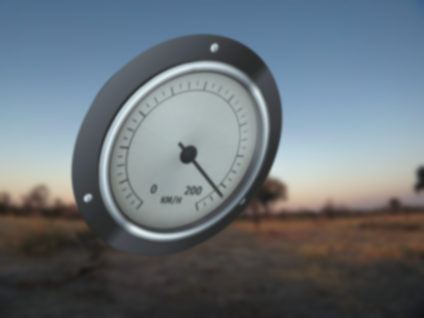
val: {"value": 185, "unit": "km/h"}
